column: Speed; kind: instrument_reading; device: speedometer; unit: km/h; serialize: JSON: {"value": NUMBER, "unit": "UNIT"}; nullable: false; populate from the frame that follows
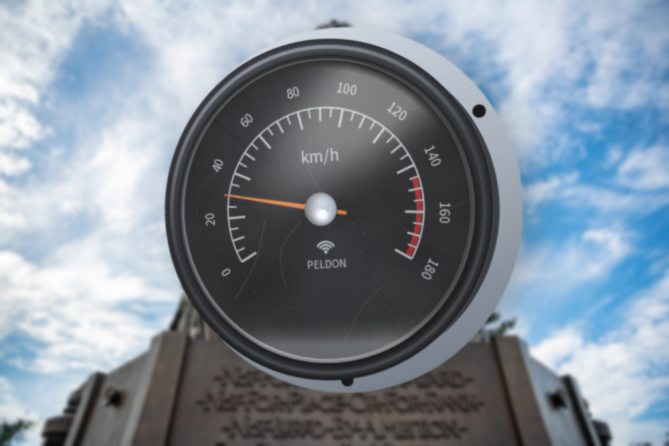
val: {"value": 30, "unit": "km/h"}
